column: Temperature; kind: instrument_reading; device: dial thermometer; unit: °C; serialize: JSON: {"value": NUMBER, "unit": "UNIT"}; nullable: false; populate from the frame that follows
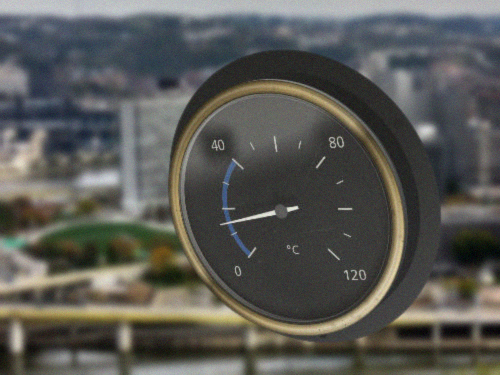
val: {"value": 15, "unit": "°C"}
